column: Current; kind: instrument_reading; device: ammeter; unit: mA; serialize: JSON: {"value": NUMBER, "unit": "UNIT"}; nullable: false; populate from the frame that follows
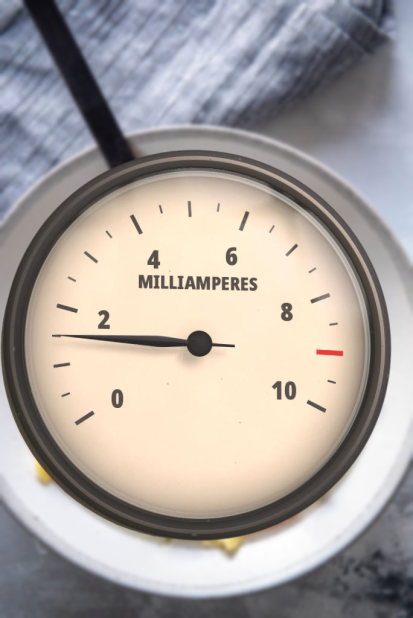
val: {"value": 1.5, "unit": "mA"}
